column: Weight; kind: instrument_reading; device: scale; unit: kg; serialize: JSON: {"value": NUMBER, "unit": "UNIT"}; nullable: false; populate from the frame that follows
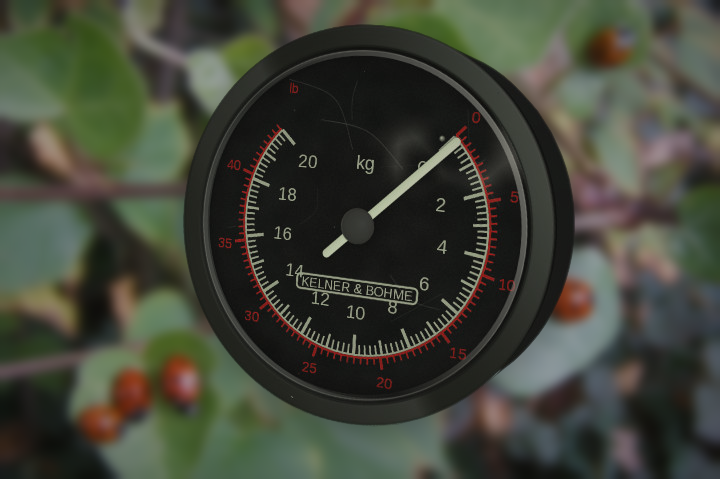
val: {"value": 0.2, "unit": "kg"}
